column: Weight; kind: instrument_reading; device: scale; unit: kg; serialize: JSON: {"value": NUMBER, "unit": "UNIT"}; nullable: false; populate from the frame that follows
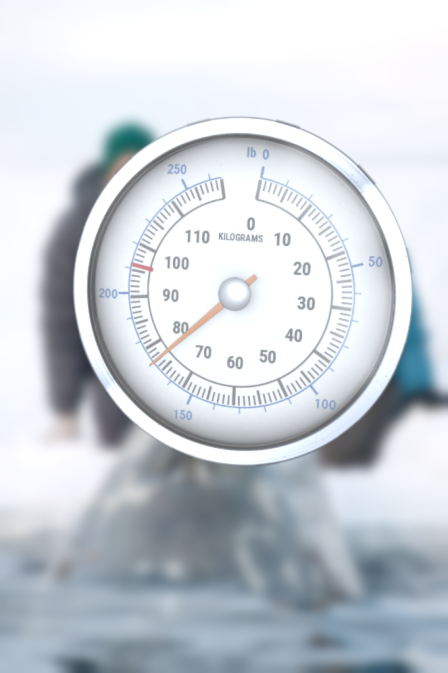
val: {"value": 77, "unit": "kg"}
